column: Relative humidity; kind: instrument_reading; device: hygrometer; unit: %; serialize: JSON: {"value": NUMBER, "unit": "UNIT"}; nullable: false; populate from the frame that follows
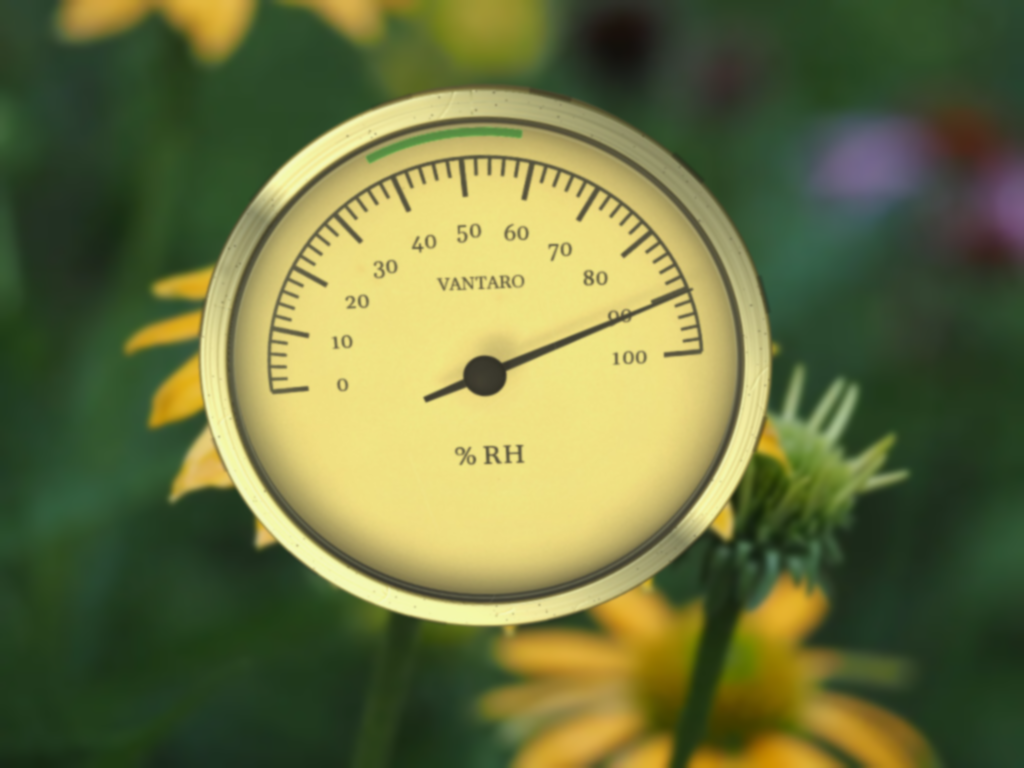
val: {"value": 90, "unit": "%"}
